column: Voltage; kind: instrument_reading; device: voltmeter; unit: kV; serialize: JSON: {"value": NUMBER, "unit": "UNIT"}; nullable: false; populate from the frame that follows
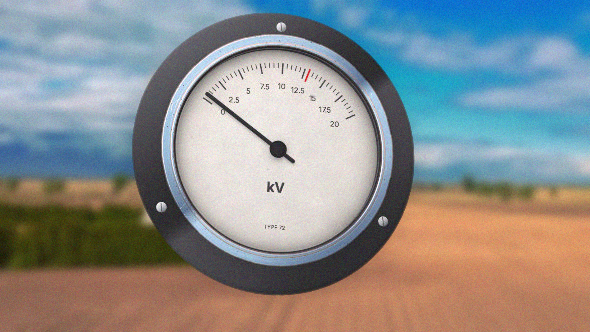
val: {"value": 0.5, "unit": "kV"}
